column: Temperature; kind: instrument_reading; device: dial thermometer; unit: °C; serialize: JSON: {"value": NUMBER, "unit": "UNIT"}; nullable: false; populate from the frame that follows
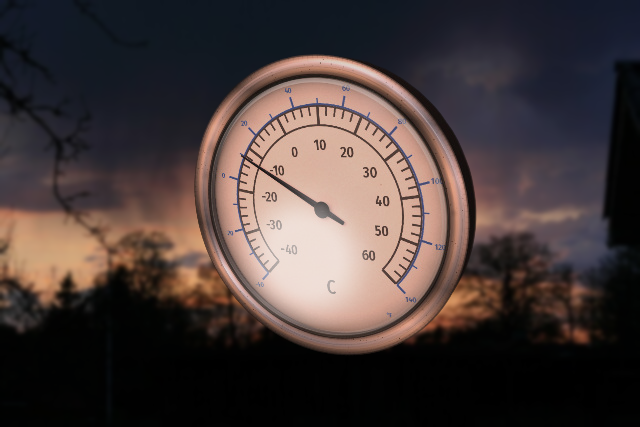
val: {"value": -12, "unit": "°C"}
